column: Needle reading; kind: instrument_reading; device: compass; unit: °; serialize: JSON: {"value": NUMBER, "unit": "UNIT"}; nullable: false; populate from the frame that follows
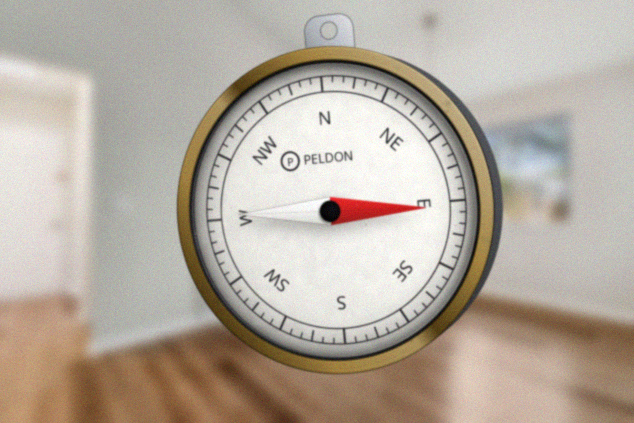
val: {"value": 92.5, "unit": "°"}
